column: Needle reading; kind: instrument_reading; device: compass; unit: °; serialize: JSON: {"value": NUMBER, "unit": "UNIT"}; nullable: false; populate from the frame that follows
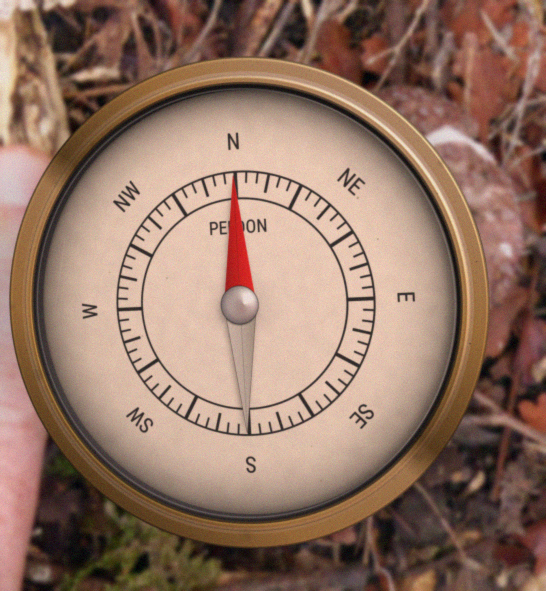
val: {"value": 0, "unit": "°"}
